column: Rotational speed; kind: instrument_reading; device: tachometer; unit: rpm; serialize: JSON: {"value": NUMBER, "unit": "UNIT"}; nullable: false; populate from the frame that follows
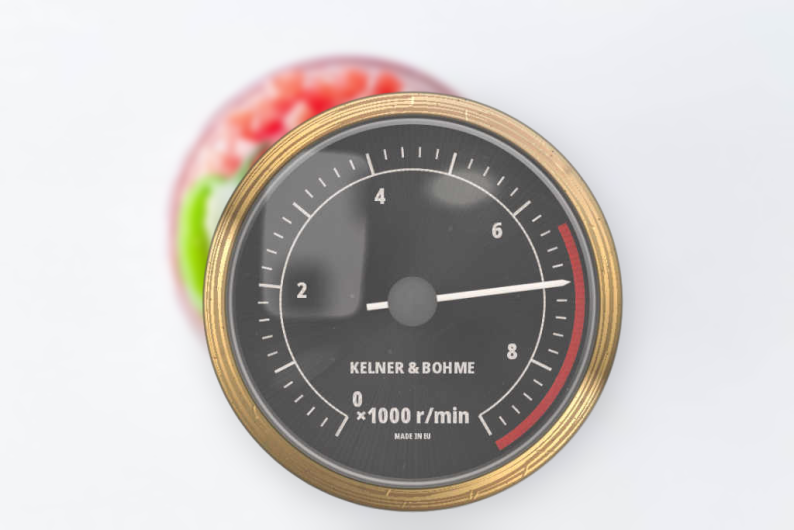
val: {"value": 7000, "unit": "rpm"}
